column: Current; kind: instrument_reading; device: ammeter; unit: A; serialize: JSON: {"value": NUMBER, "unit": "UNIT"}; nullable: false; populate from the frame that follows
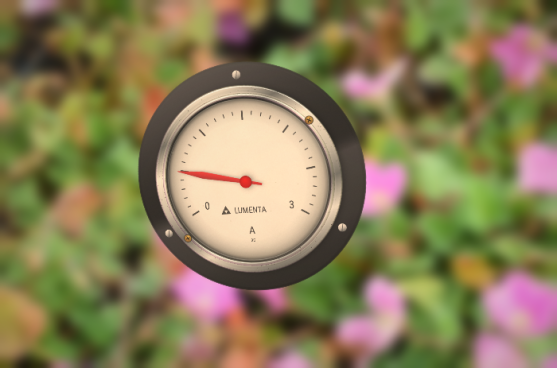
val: {"value": 0.5, "unit": "A"}
